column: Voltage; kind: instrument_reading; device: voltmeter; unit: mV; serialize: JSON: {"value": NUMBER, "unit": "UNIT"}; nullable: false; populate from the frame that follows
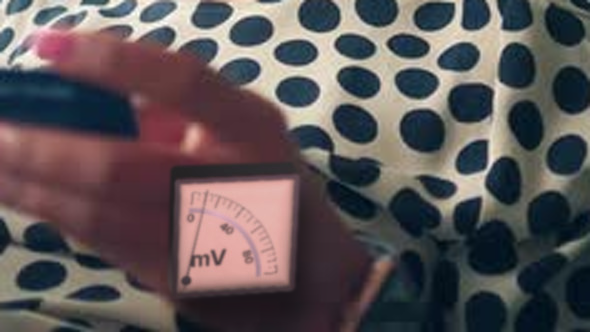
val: {"value": 10, "unit": "mV"}
